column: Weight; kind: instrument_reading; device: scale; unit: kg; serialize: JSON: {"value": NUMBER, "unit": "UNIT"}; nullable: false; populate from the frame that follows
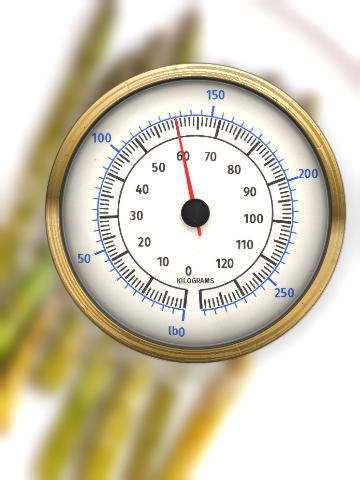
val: {"value": 60, "unit": "kg"}
